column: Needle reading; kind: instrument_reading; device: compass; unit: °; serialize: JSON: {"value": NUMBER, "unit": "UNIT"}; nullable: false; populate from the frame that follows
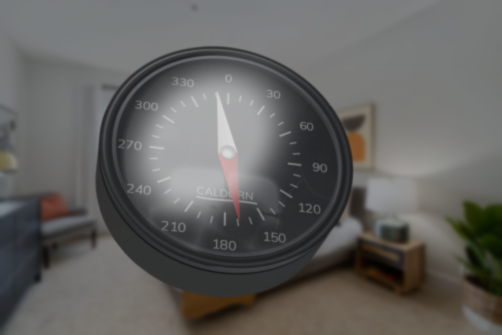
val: {"value": 170, "unit": "°"}
